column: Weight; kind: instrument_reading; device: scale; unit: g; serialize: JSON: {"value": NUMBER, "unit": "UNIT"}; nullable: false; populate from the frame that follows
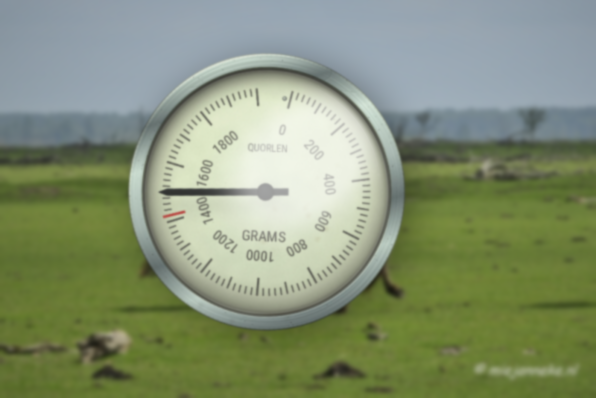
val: {"value": 1500, "unit": "g"}
